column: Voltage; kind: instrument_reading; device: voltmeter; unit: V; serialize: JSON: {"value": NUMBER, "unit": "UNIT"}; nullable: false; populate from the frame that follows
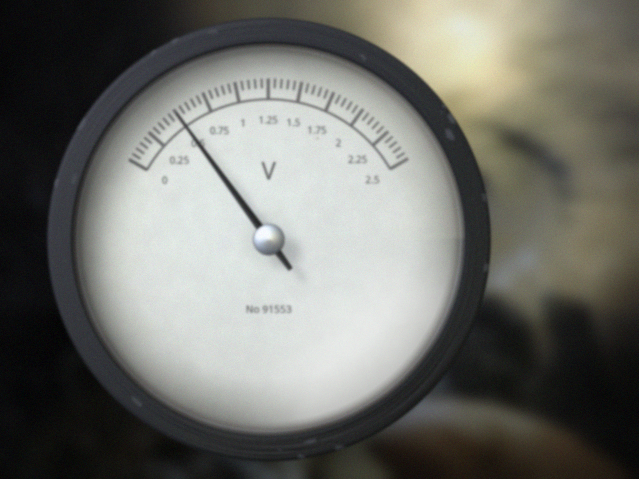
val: {"value": 0.5, "unit": "V"}
